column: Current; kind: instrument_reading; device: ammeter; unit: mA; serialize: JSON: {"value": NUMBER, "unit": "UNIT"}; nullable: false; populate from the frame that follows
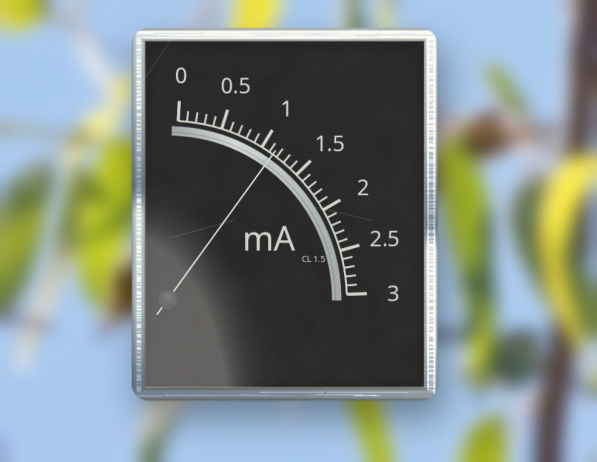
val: {"value": 1.15, "unit": "mA"}
